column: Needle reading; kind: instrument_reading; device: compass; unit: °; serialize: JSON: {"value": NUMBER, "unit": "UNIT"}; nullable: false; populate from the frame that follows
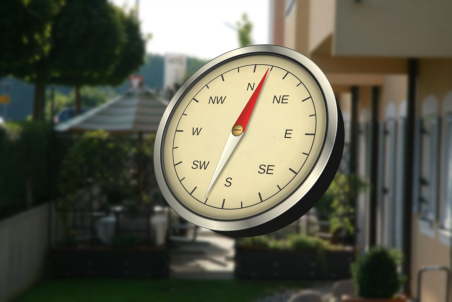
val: {"value": 15, "unit": "°"}
